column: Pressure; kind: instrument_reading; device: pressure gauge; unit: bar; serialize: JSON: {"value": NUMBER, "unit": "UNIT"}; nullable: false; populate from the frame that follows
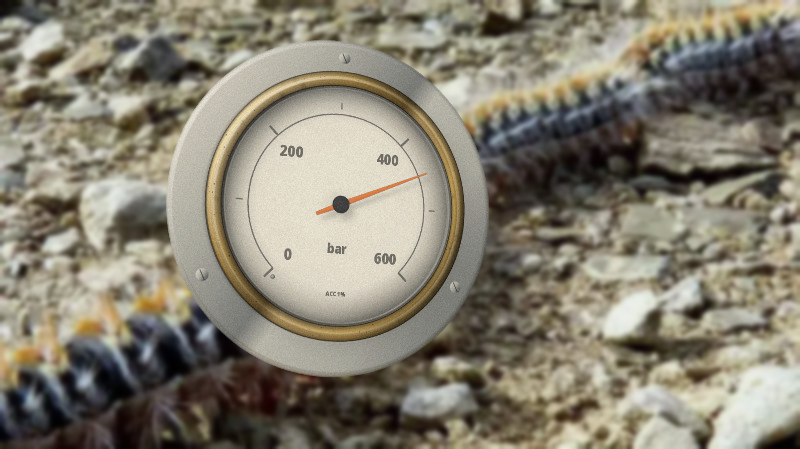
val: {"value": 450, "unit": "bar"}
